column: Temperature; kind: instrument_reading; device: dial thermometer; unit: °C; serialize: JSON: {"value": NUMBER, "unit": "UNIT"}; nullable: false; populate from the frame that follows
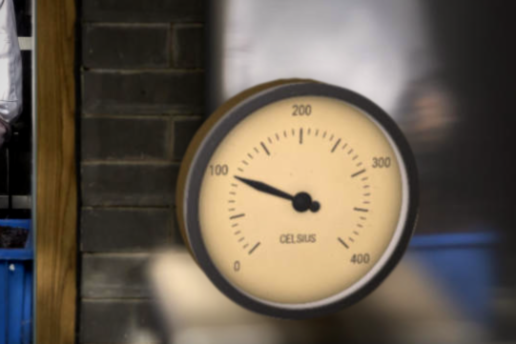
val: {"value": 100, "unit": "°C"}
